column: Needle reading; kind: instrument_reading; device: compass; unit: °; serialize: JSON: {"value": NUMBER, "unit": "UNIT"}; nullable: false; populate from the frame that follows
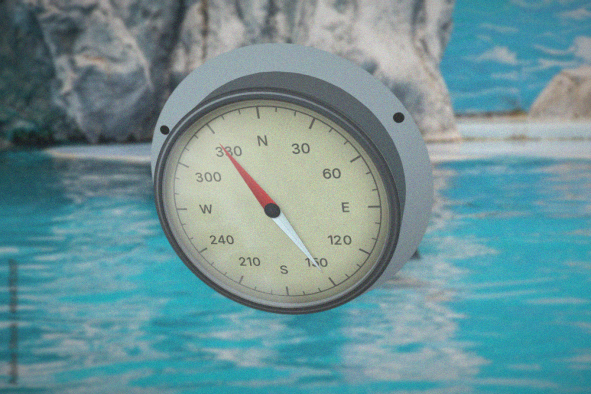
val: {"value": 330, "unit": "°"}
